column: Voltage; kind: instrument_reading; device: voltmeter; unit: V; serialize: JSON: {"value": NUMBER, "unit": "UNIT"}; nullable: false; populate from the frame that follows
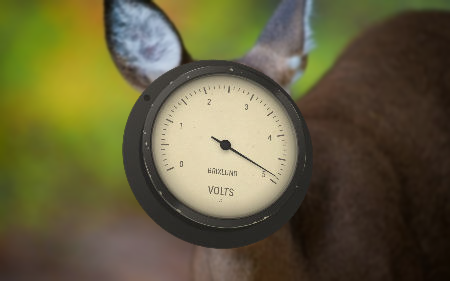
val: {"value": 4.9, "unit": "V"}
